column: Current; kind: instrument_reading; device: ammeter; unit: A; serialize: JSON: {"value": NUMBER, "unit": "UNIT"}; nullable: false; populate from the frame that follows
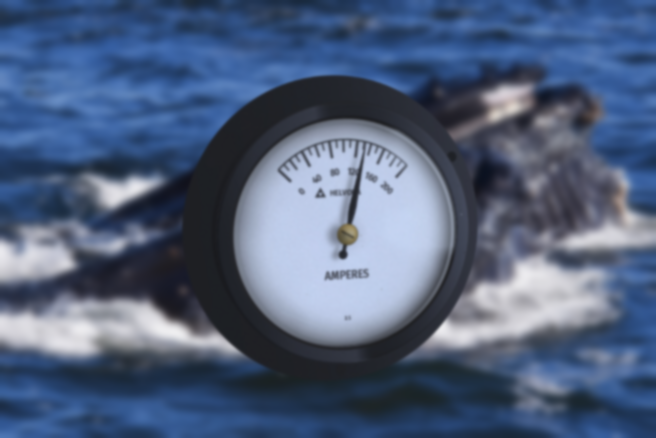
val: {"value": 130, "unit": "A"}
